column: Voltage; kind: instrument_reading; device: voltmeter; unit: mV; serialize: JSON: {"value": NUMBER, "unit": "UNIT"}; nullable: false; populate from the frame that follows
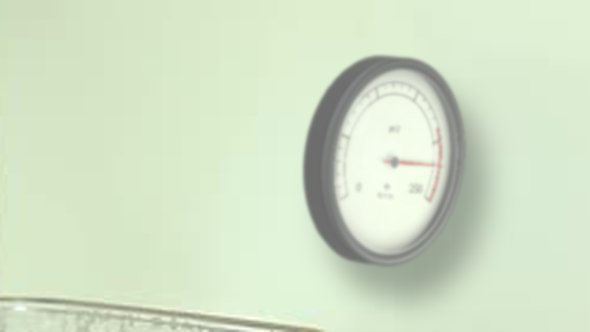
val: {"value": 220, "unit": "mV"}
